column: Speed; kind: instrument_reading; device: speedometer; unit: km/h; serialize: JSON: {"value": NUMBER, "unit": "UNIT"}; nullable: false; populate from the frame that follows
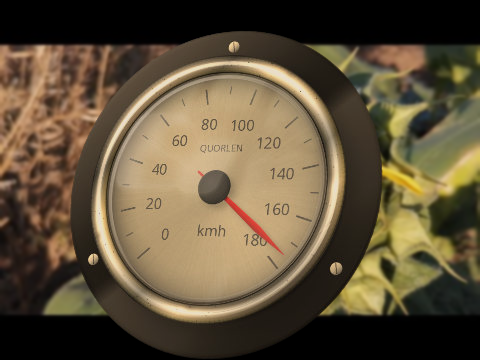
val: {"value": 175, "unit": "km/h"}
